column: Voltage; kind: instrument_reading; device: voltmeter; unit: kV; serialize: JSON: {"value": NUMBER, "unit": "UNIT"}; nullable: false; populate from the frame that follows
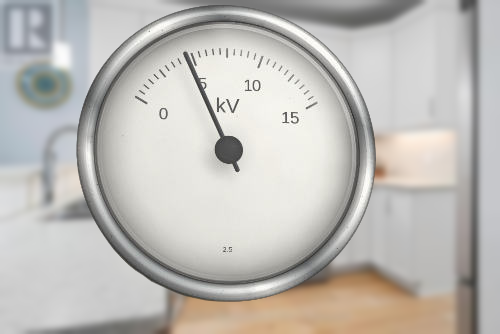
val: {"value": 4.5, "unit": "kV"}
